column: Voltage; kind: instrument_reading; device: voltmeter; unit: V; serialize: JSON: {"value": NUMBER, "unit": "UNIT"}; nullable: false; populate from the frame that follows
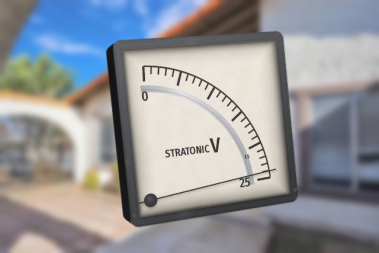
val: {"value": 24, "unit": "V"}
